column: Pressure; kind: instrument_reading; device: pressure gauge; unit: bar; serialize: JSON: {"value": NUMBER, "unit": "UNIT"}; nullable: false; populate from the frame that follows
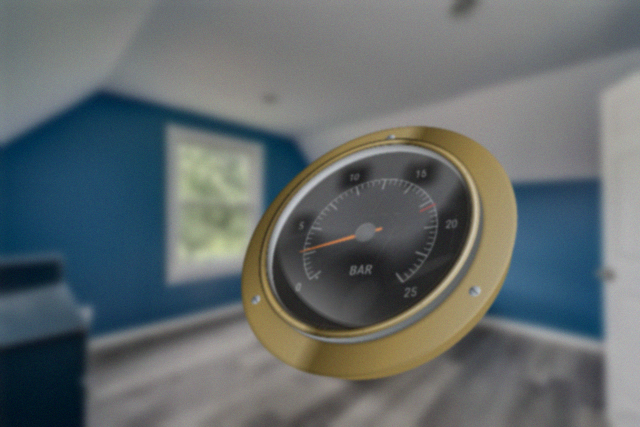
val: {"value": 2.5, "unit": "bar"}
